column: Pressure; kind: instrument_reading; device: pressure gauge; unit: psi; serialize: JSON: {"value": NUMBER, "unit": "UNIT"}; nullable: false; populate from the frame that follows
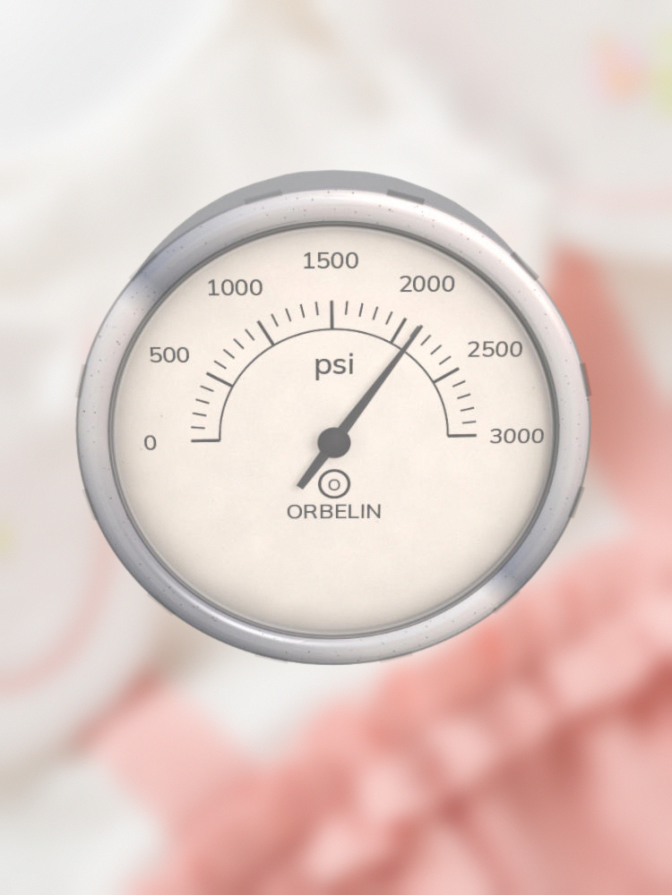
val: {"value": 2100, "unit": "psi"}
